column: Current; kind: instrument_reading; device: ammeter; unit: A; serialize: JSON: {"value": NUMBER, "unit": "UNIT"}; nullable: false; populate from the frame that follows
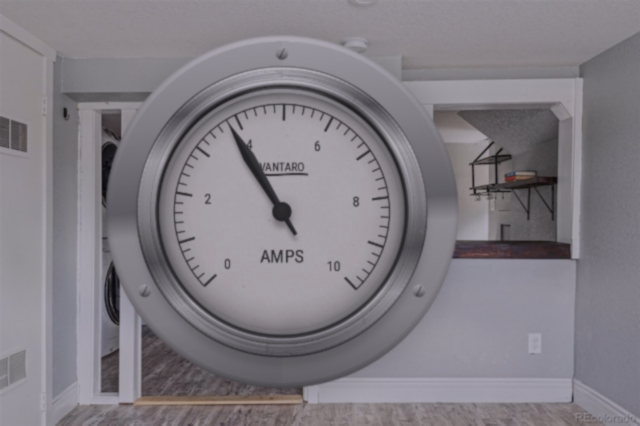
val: {"value": 3.8, "unit": "A"}
